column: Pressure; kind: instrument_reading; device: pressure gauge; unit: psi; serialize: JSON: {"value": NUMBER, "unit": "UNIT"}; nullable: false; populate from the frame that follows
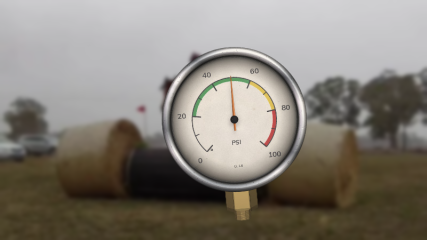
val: {"value": 50, "unit": "psi"}
